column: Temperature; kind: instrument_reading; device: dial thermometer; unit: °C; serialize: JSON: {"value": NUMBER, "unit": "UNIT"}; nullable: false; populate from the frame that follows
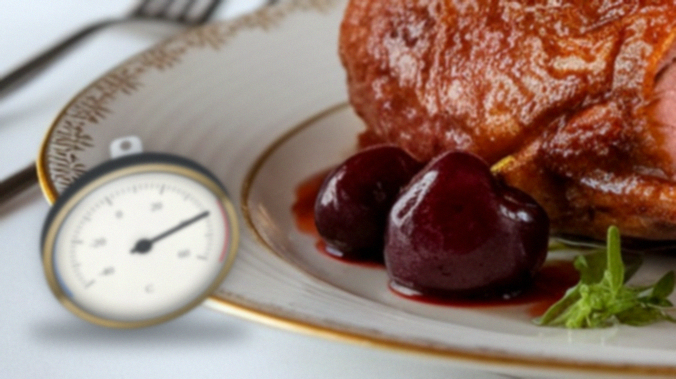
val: {"value": 40, "unit": "°C"}
